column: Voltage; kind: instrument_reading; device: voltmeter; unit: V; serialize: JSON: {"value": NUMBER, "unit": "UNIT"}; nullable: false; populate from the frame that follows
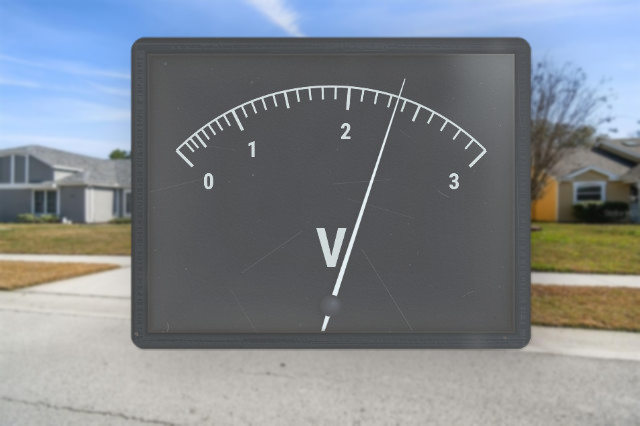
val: {"value": 2.35, "unit": "V"}
